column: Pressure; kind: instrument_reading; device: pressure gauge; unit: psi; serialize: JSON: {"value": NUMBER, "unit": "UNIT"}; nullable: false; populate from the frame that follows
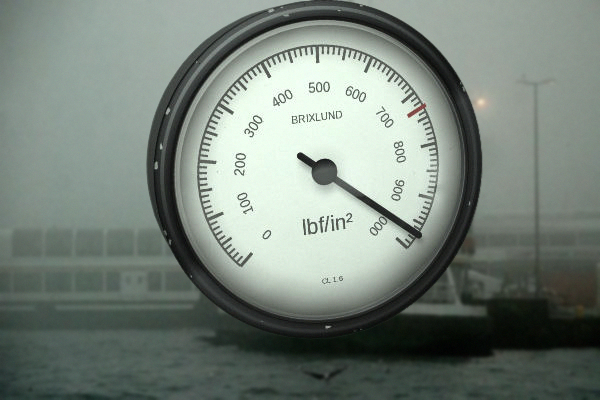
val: {"value": 970, "unit": "psi"}
